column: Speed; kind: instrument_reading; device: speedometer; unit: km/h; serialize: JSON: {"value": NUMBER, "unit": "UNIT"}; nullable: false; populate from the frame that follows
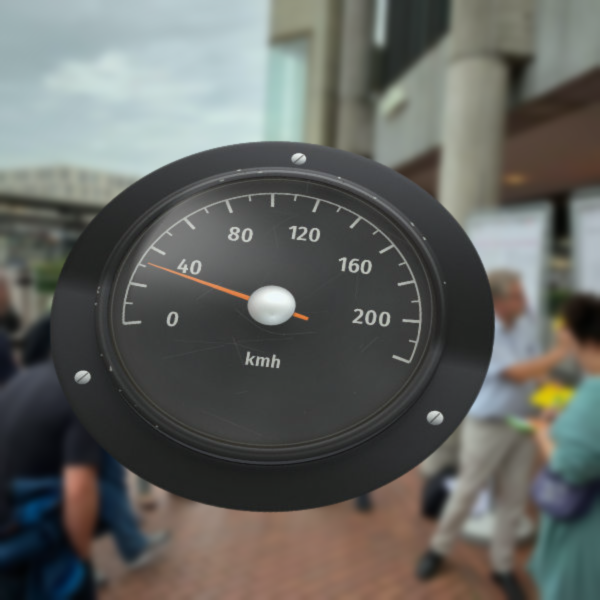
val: {"value": 30, "unit": "km/h"}
